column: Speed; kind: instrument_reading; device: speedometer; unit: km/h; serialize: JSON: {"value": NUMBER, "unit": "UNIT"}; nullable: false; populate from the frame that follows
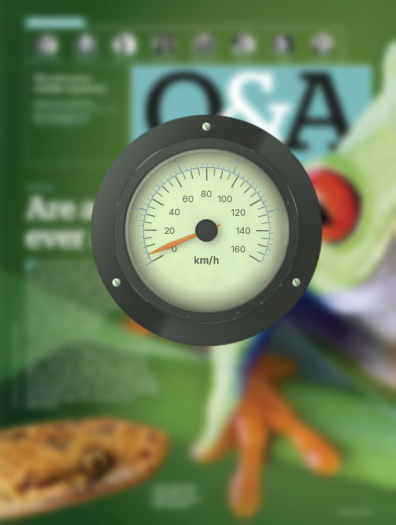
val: {"value": 5, "unit": "km/h"}
